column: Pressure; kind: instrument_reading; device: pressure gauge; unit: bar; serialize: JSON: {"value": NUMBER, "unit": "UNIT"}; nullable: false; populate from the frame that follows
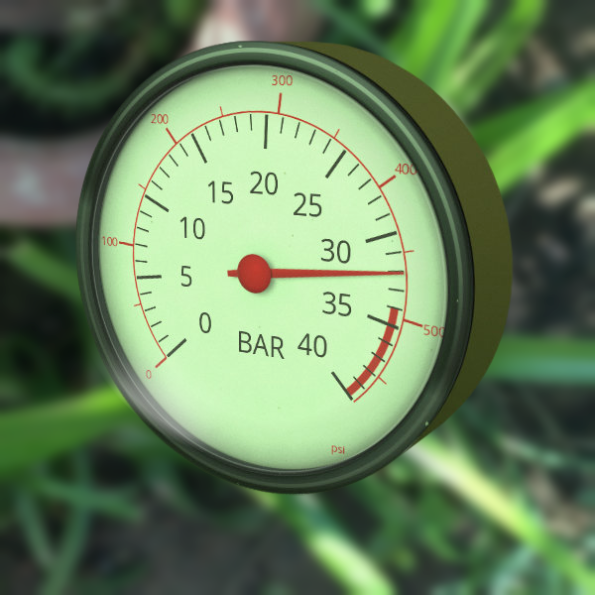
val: {"value": 32, "unit": "bar"}
